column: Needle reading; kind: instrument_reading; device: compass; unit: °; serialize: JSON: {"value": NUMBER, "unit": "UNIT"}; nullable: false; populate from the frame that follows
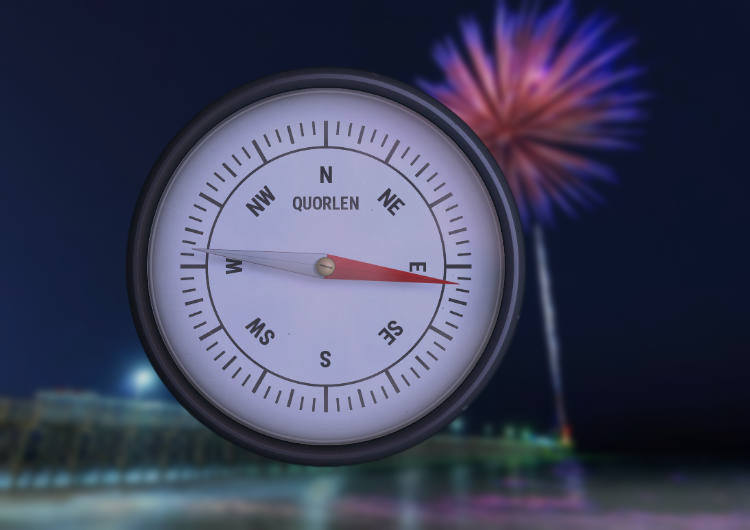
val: {"value": 97.5, "unit": "°"}
